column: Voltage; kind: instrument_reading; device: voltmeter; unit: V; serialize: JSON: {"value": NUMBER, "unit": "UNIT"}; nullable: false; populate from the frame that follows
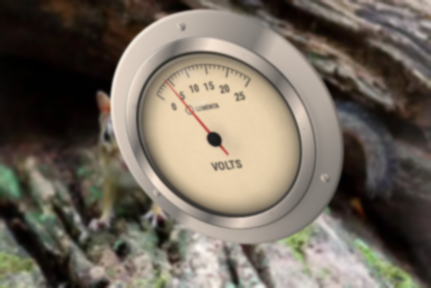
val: {"value": 5, "unit": "V"}
